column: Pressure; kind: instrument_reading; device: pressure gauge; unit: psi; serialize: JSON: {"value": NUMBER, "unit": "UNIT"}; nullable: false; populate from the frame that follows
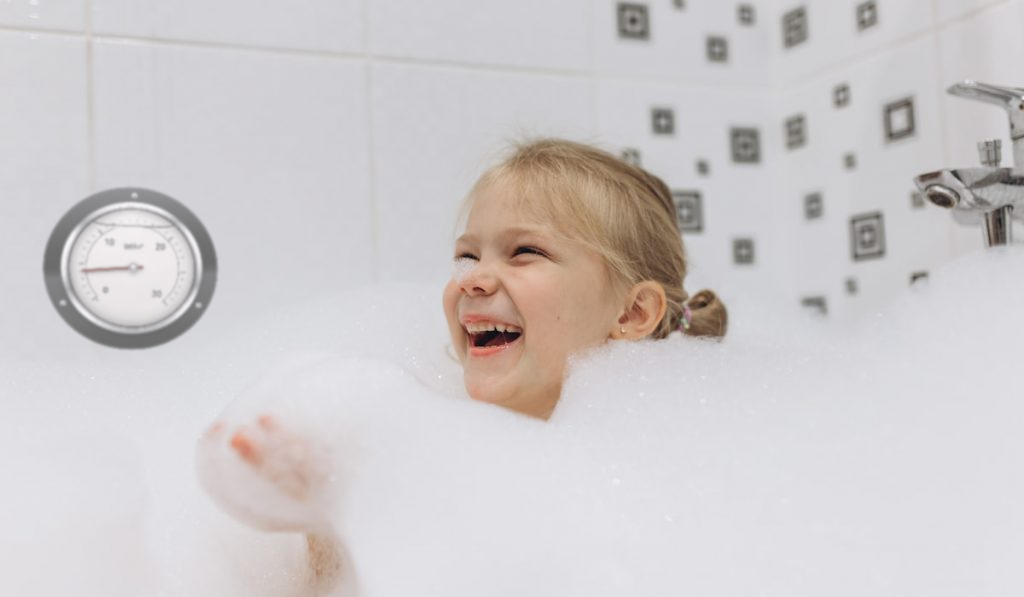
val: {"value": 4, "unit": "psi"}
